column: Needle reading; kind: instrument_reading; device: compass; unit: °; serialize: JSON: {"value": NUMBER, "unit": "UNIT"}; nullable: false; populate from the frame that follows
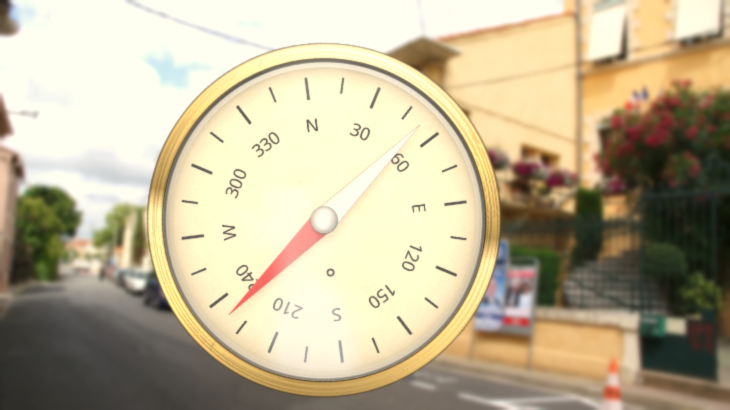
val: {"value": 232.5, "unit": "°"}
